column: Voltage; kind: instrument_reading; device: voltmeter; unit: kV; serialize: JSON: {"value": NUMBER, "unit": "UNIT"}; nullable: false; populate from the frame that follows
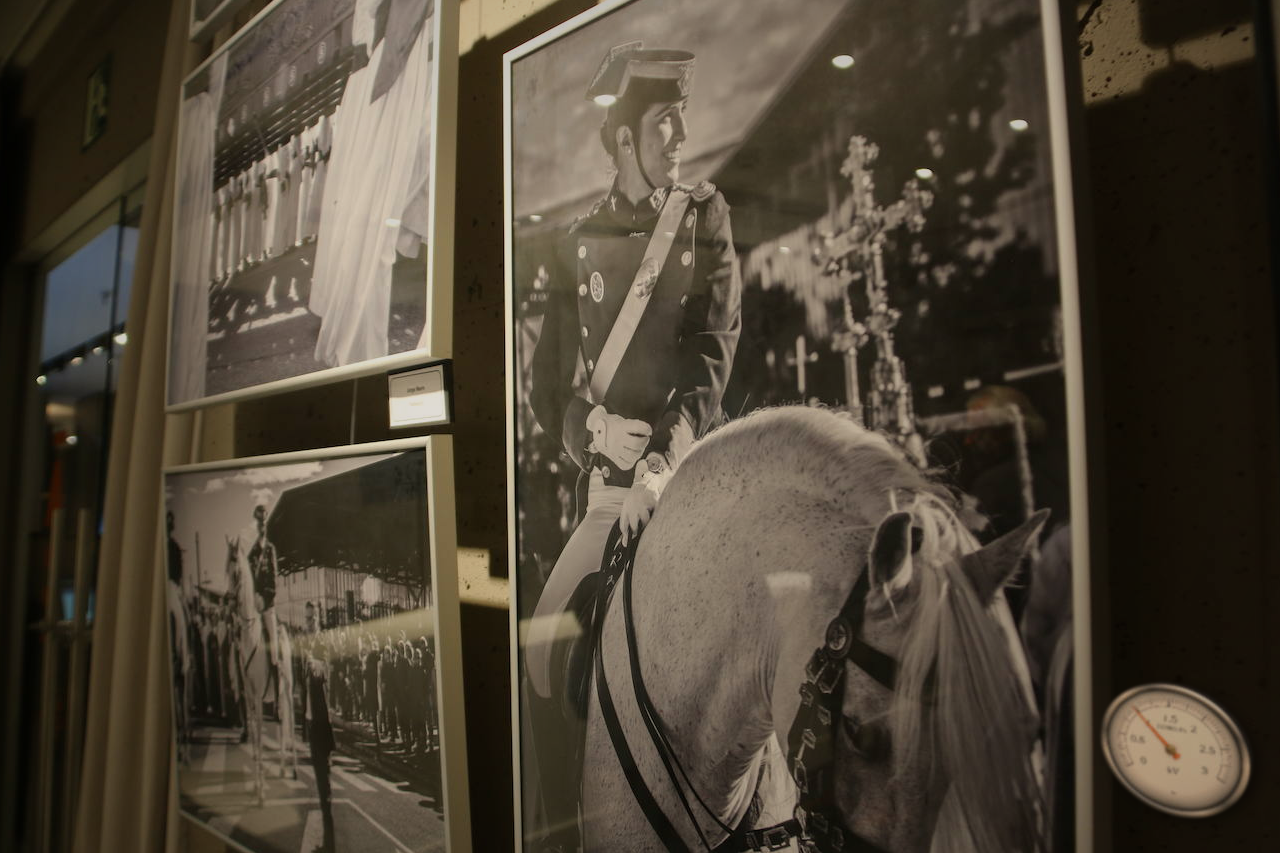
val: {"value": 1, "unit": "kV"}
